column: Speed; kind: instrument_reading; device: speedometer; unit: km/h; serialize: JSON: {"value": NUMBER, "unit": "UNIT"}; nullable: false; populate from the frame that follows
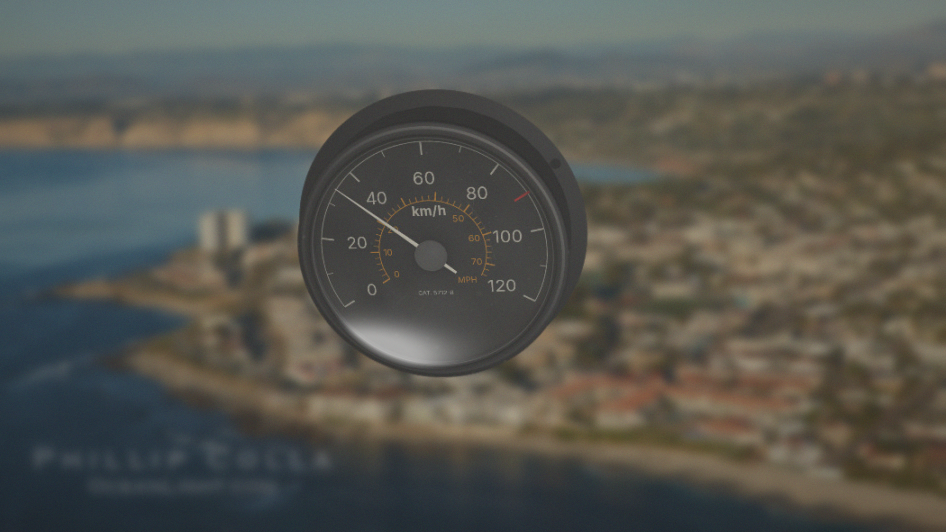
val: {"value": 35, "unit": "km/h"}
